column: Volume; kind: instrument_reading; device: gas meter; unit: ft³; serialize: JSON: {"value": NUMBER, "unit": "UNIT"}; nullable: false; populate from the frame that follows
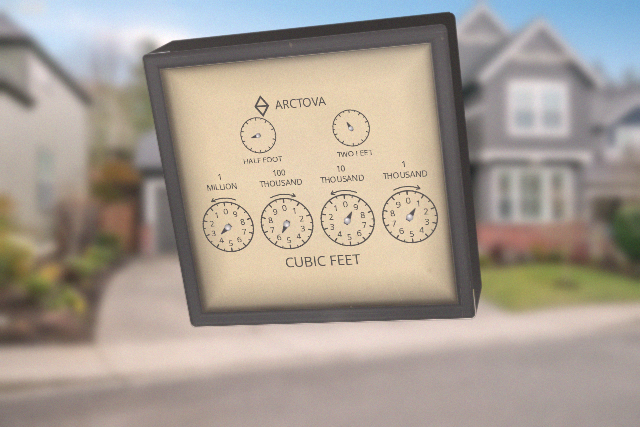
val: {"value": 359100, "unit": "ft³"}
